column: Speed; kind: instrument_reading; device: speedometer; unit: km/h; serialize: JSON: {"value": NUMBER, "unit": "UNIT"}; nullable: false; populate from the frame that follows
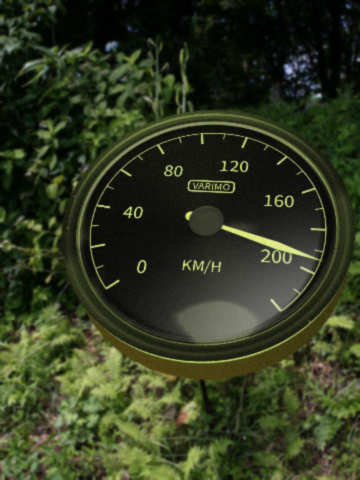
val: {"value": 195, "unit": "km/h"}
